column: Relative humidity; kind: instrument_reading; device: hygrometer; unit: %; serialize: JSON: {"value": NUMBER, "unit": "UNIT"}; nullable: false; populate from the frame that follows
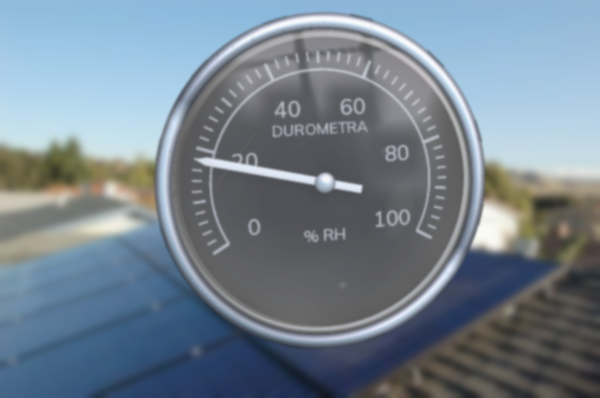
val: {"value": 18, "unit": "%"}
